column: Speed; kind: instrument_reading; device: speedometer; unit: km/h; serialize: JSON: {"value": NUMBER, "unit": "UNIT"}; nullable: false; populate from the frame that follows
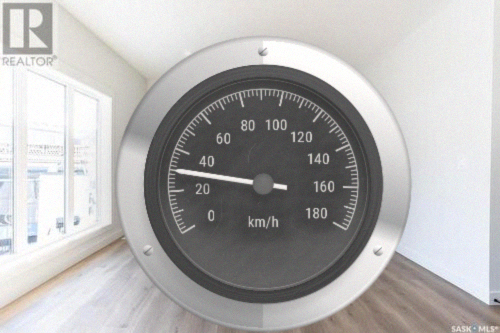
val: {"value": 30, "unit": "km/h"}
